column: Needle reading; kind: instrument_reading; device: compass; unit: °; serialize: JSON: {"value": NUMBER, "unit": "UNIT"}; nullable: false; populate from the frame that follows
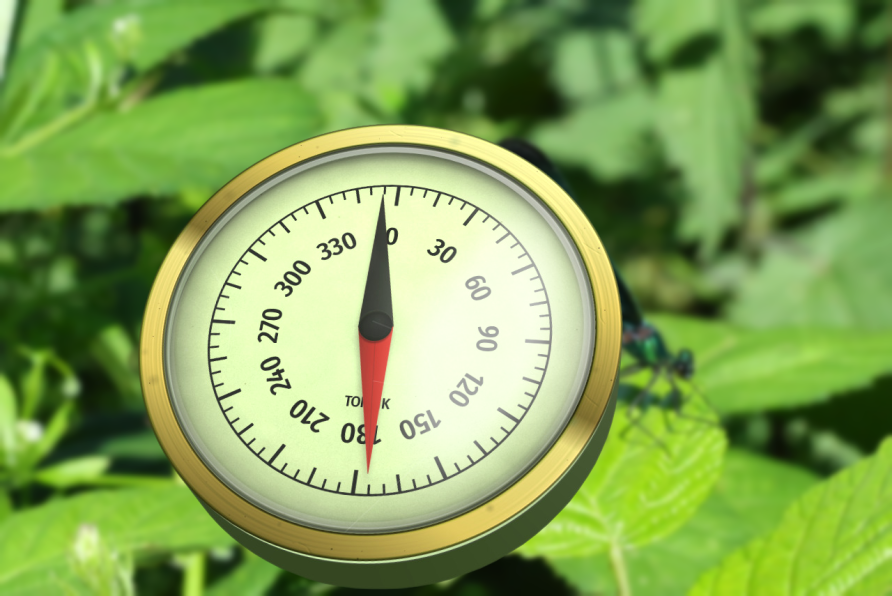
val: {"value": 175, "unit": "°"}
